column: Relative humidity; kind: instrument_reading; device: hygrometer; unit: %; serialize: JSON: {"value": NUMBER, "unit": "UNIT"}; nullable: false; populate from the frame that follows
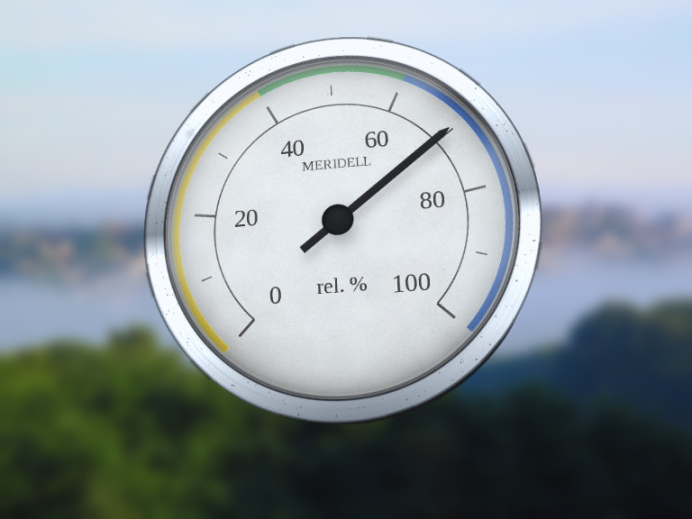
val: {"value": 70, "unit": "%"}
